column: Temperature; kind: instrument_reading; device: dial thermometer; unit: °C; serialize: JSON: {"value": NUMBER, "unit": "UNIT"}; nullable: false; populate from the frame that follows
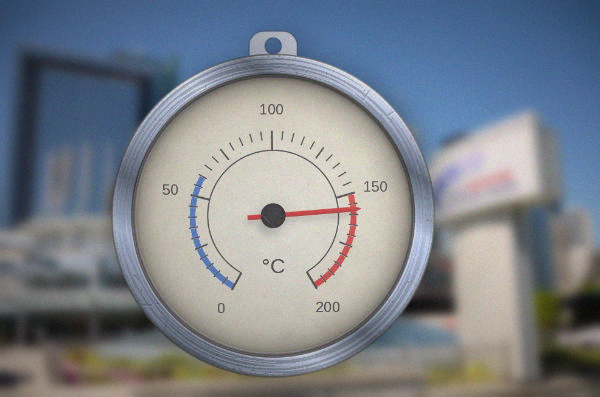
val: {"value": 157.5, "unit": "°C"}
